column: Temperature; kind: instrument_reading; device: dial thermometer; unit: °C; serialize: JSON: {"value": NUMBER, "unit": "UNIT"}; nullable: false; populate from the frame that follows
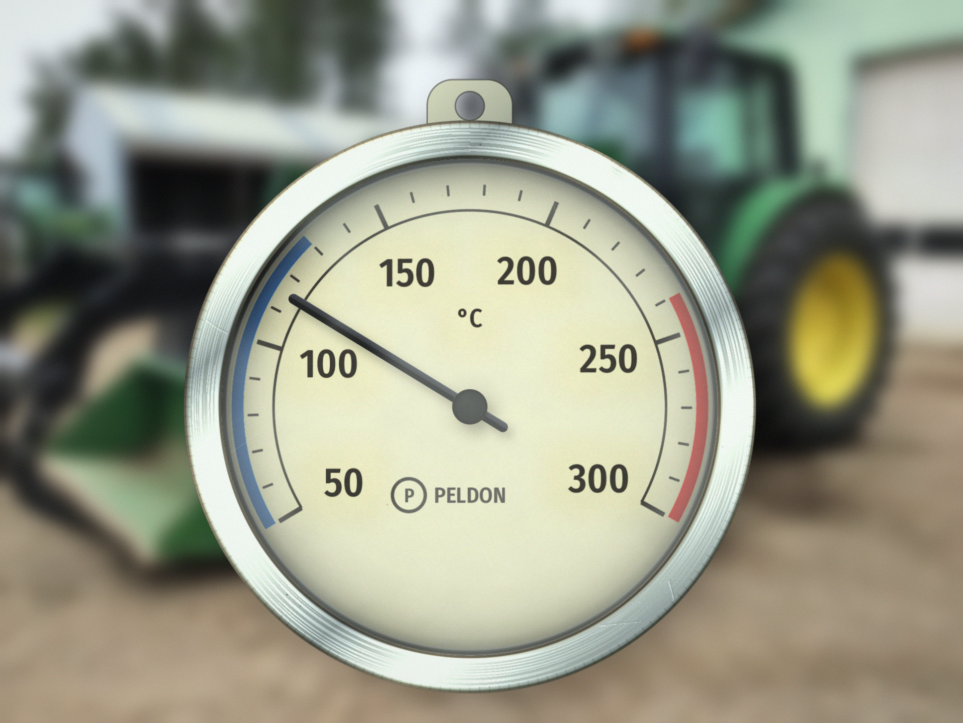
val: {"value": 115, "unit": "°C"}
